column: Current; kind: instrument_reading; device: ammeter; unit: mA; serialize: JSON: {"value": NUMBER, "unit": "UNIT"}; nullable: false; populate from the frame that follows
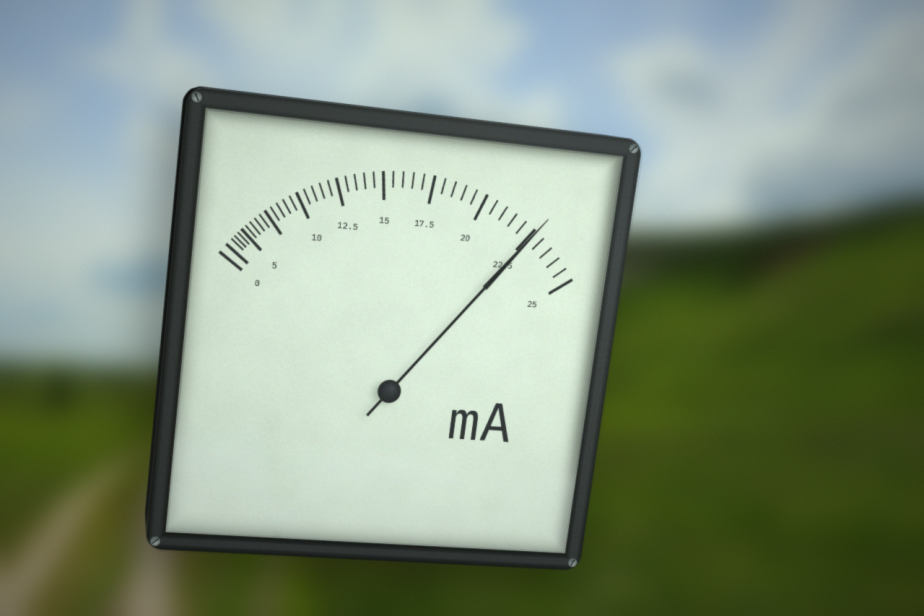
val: {"value": 22.5, "unit": "mA"}
